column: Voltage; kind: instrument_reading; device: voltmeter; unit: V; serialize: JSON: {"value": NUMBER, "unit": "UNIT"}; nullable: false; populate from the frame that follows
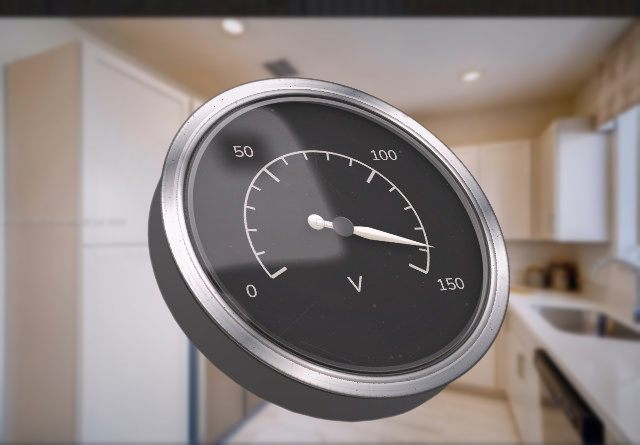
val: {"value": 140, "unit": "V"}
